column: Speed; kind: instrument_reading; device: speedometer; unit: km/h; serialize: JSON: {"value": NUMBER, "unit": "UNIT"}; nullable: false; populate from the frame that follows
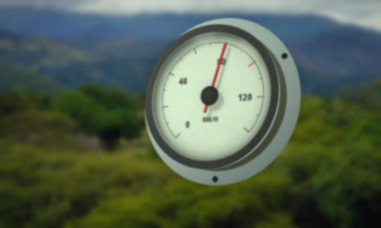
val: {"value": 80, "unit": "km/h"}
